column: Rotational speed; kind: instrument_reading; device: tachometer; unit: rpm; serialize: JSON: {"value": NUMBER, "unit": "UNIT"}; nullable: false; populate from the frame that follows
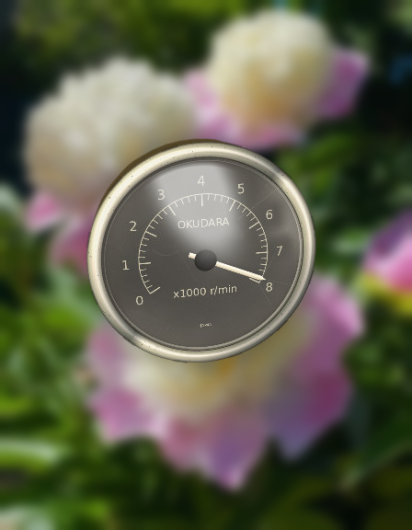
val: {"value": 7800, "unit": "rpm"}
